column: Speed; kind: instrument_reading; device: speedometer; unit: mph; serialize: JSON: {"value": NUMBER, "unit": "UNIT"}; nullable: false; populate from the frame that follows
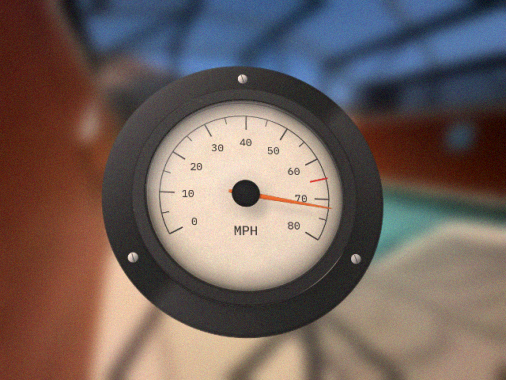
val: {"value": 72.5, "unit": "mph"}
